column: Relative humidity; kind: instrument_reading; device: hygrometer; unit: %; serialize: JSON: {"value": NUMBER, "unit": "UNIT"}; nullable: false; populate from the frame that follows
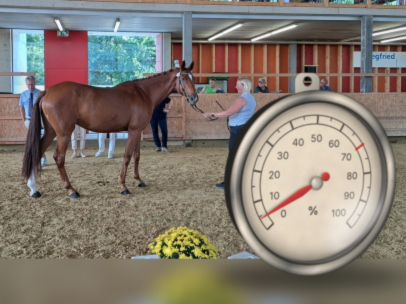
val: {"value": 5, "unit": "%"}
